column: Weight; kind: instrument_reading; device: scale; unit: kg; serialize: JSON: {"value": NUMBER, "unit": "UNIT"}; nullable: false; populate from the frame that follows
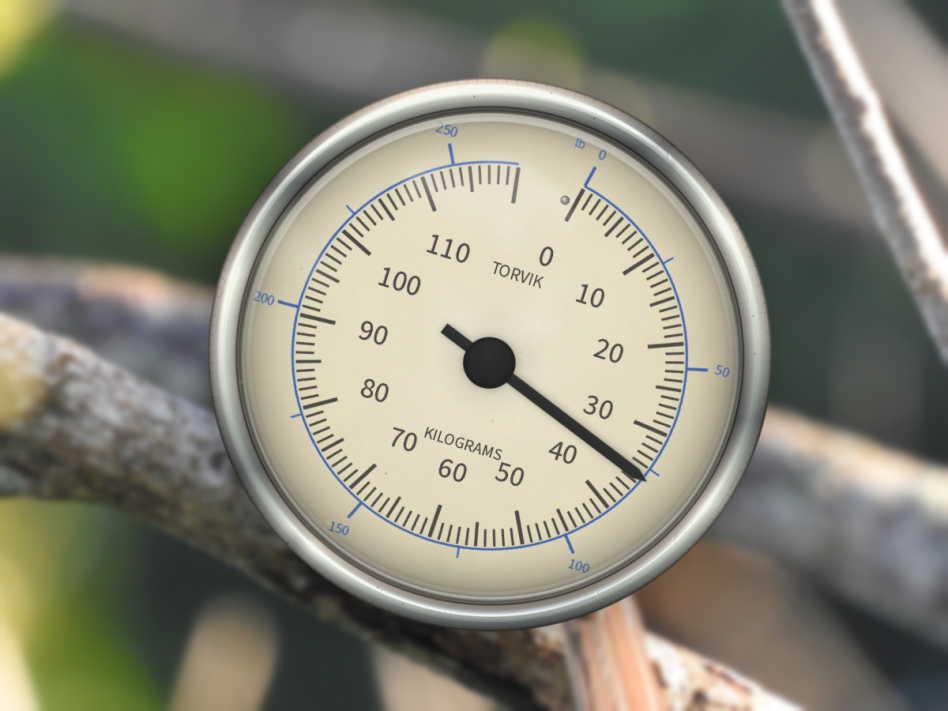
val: {"value": 35, "unit": "kg"}
